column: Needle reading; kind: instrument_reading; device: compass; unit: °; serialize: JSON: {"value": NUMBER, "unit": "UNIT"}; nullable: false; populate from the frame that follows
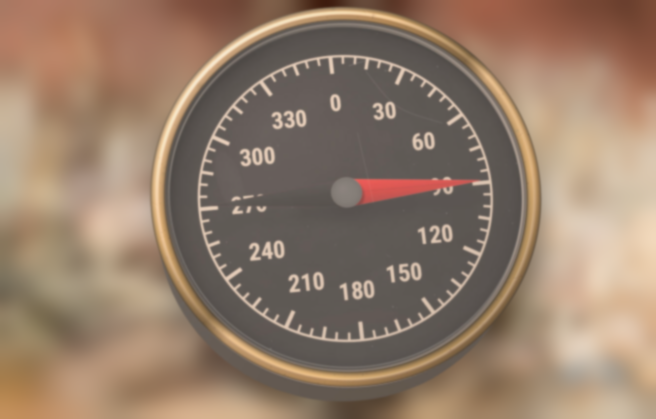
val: {"value": 90, "unit": "°"}
